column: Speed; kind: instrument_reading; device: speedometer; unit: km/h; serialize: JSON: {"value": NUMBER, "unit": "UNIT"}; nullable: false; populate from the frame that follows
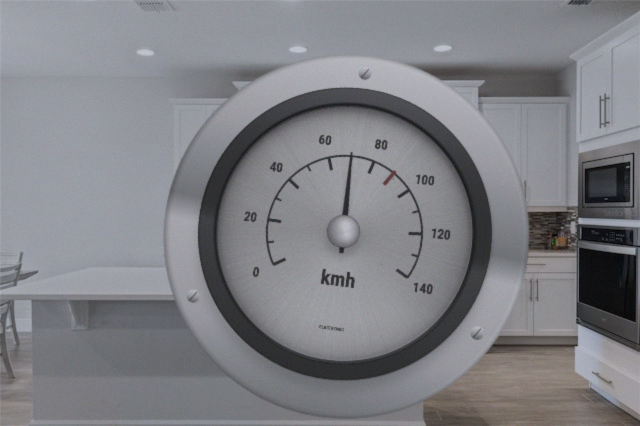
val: {"value": 70, "unit": "km/h"}
